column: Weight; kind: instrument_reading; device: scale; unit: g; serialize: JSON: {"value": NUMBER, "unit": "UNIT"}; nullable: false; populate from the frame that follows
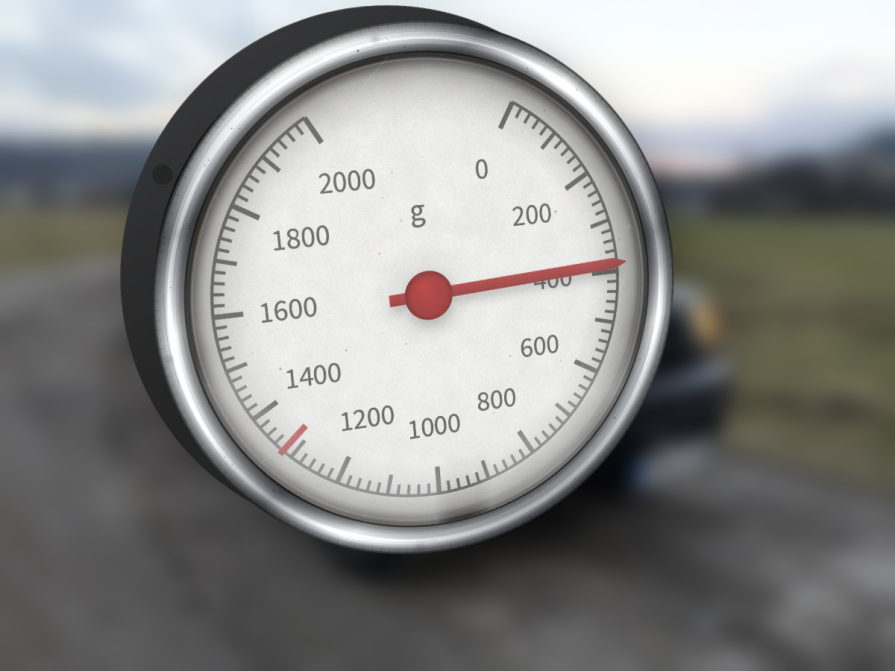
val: {"value": 380, "unit": "g"}
